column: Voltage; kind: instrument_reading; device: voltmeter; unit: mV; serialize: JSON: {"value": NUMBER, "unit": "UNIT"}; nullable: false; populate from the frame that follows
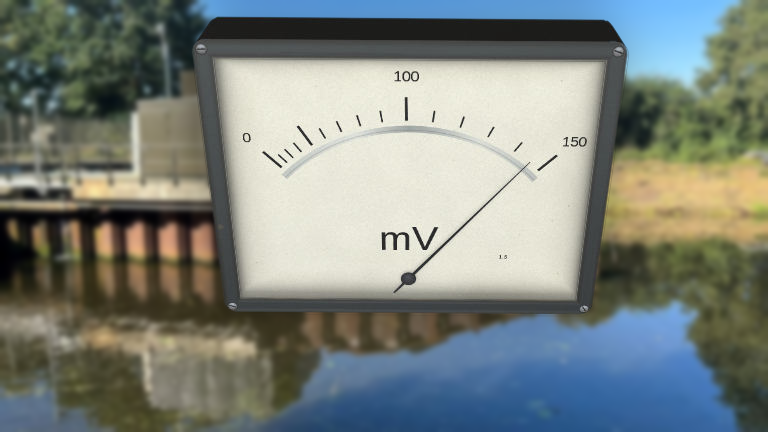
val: {"value": 145, "unit": "mV"}
